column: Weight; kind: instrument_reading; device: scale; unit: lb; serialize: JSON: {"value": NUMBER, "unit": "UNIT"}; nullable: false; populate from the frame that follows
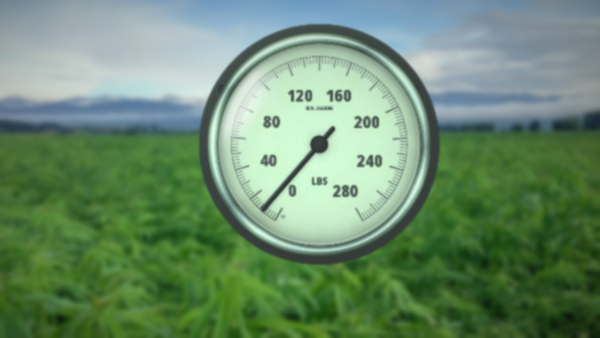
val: {"value": 10, "unit": "lb"}
